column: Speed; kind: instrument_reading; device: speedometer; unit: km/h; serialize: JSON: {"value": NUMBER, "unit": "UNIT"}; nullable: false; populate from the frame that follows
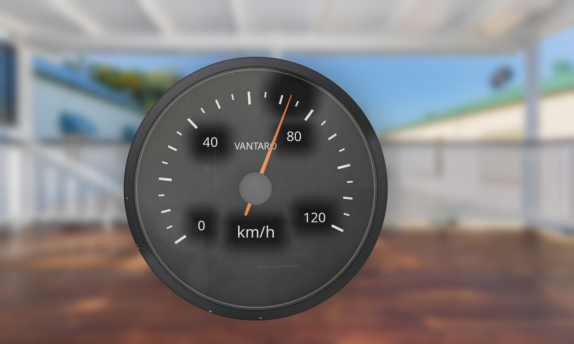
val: {"value": 72.5, "unit": "km/h"}
